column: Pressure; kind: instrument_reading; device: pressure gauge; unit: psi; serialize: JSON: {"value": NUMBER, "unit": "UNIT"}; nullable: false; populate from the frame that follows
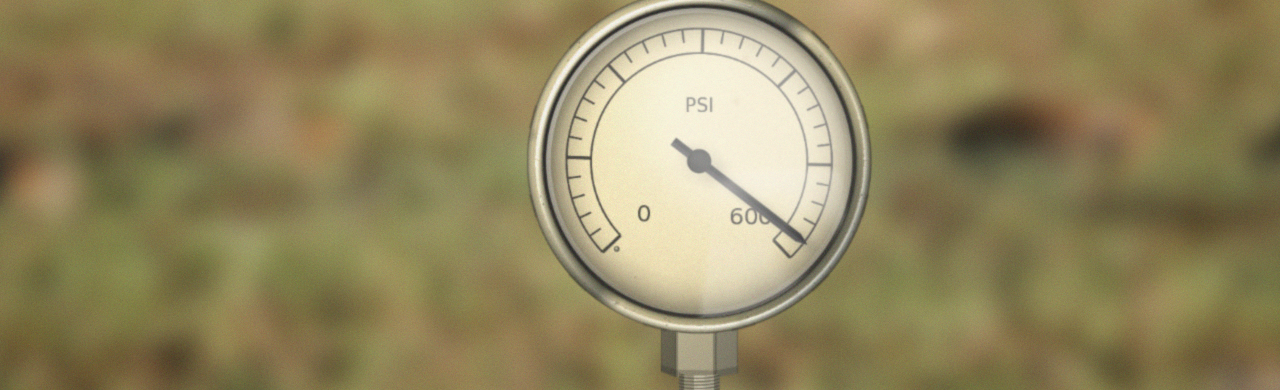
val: {"value": 580, "unit": "psi"}
